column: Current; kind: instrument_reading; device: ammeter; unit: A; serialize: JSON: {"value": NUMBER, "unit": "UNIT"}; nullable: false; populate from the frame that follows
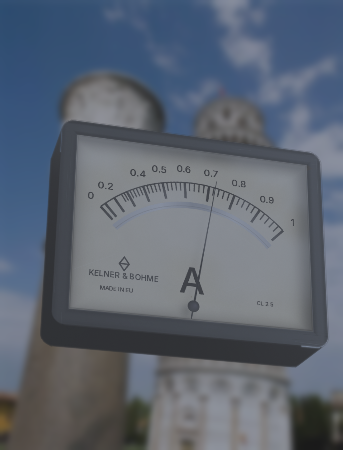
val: {"value": 0.72, "unit": "A"}
